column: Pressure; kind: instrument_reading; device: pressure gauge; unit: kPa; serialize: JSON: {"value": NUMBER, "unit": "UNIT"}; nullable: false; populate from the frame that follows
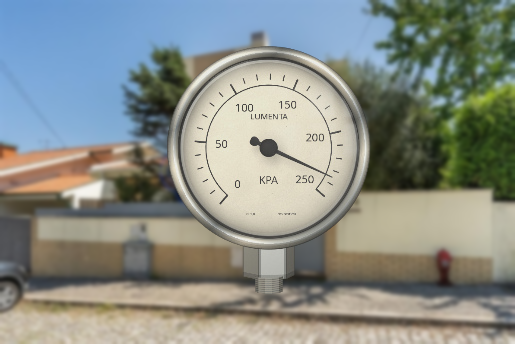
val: {"value": 235, "unit": "kPa"}
